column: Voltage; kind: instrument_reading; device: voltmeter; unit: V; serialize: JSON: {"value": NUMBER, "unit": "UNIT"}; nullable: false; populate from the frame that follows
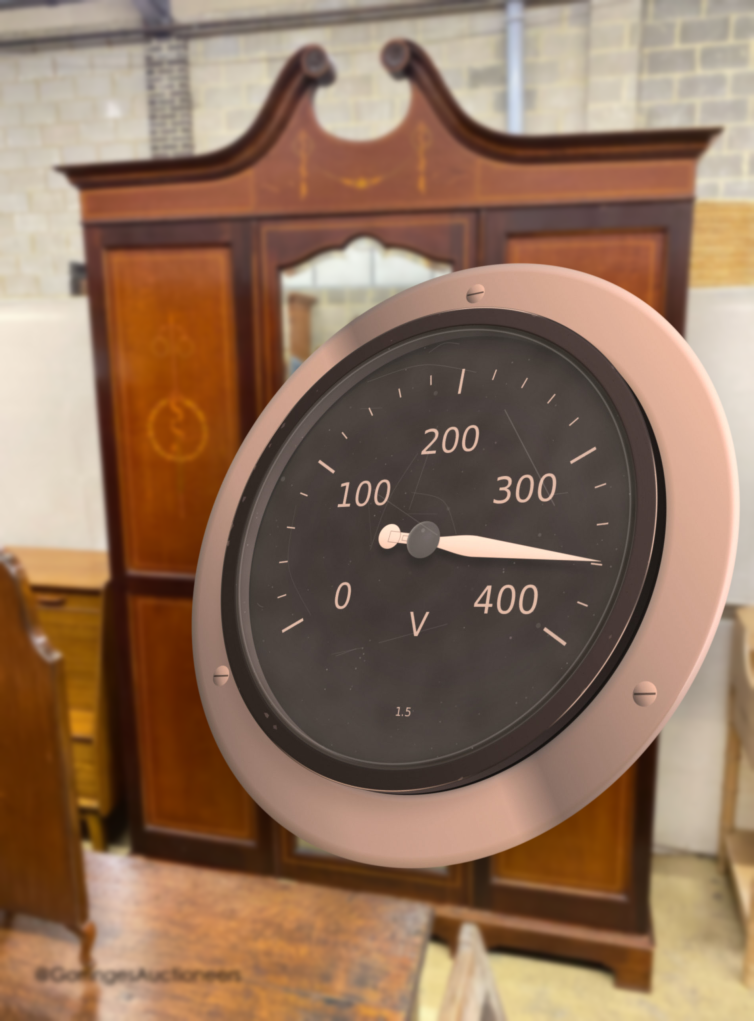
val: {"value": 360, "unit": "V"}
